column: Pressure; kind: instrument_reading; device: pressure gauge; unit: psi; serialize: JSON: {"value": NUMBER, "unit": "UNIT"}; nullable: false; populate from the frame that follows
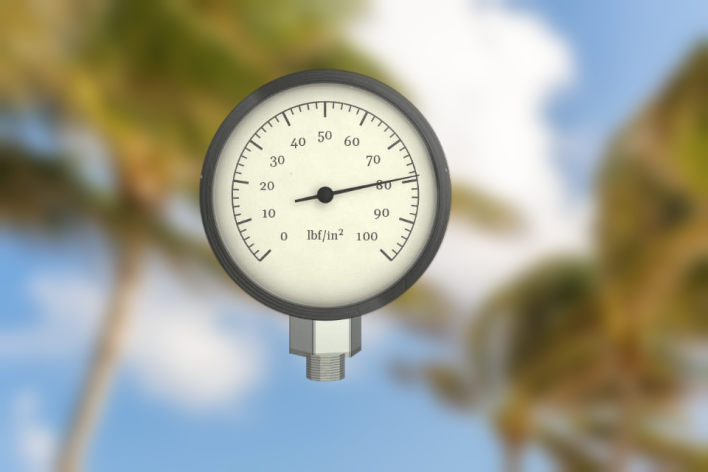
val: {"value": 79, "unit": "psi"}
